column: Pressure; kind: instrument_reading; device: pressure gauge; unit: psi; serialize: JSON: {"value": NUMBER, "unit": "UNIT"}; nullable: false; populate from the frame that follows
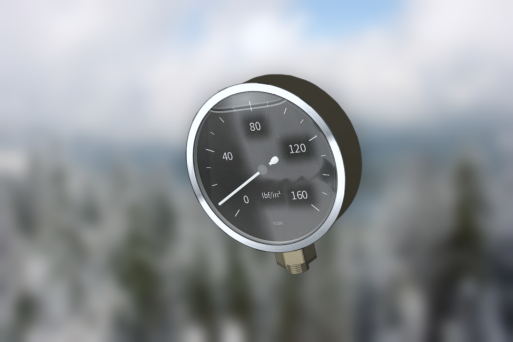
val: {"value": 10, "unit": "psi"}
